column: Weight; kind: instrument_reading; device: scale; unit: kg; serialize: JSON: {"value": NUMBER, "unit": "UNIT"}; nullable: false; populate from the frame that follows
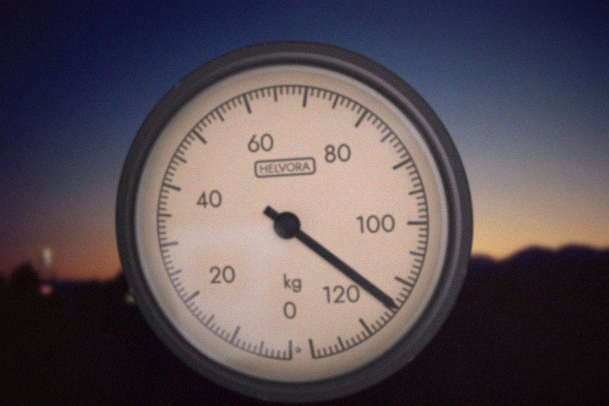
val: {"value": 114, "unit": "kg"}
